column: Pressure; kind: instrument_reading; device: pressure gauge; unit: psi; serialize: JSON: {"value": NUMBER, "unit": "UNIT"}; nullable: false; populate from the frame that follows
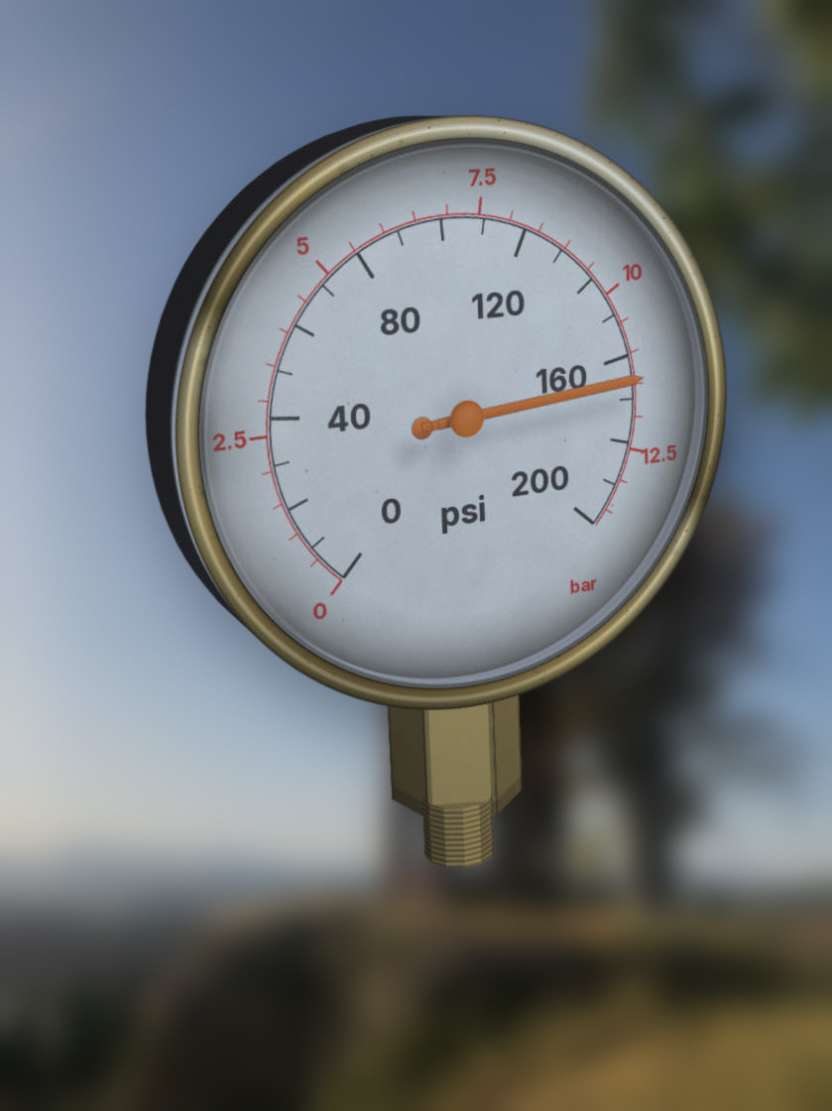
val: {"value": 165, "unit": "psi"}
